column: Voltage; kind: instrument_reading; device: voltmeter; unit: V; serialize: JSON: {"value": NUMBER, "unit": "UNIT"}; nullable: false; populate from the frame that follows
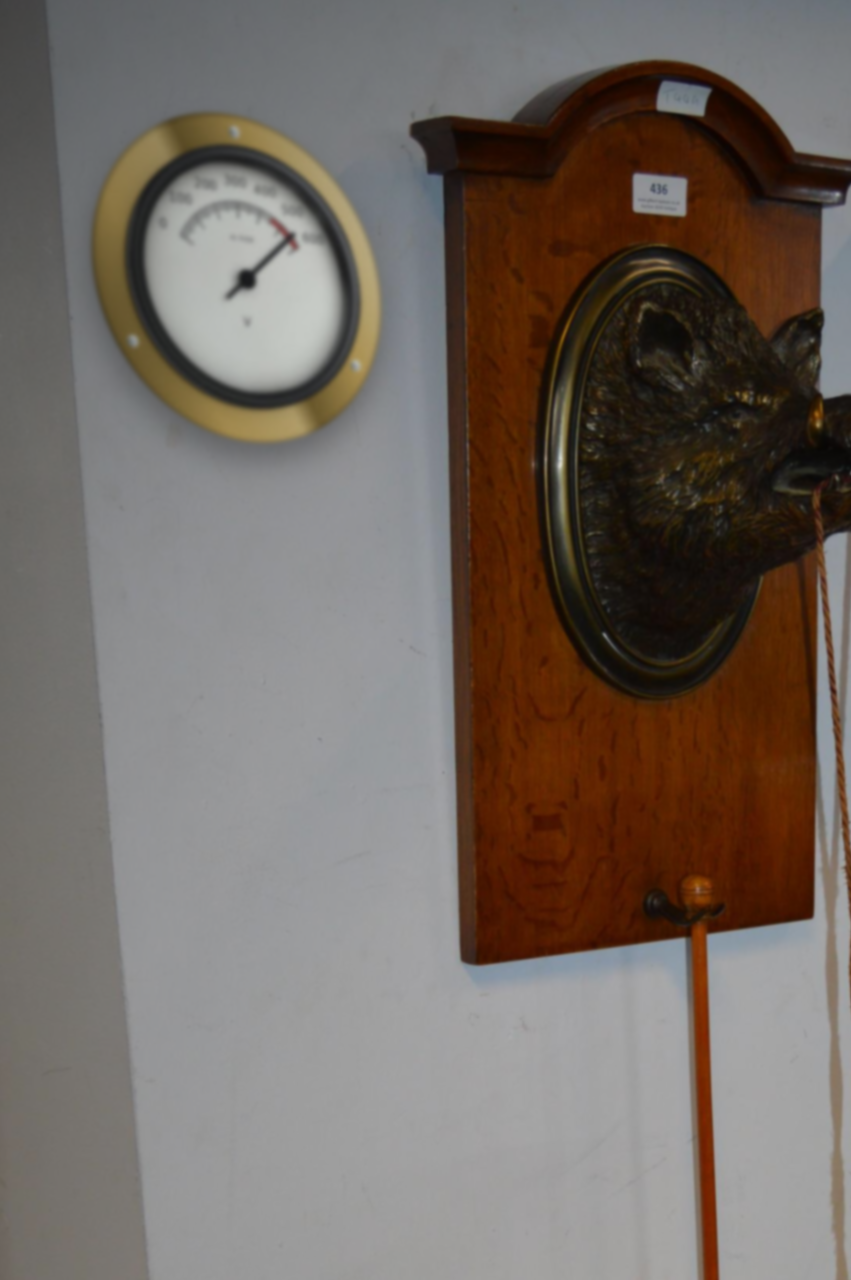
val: {"value": 550, "unit": "V"}
